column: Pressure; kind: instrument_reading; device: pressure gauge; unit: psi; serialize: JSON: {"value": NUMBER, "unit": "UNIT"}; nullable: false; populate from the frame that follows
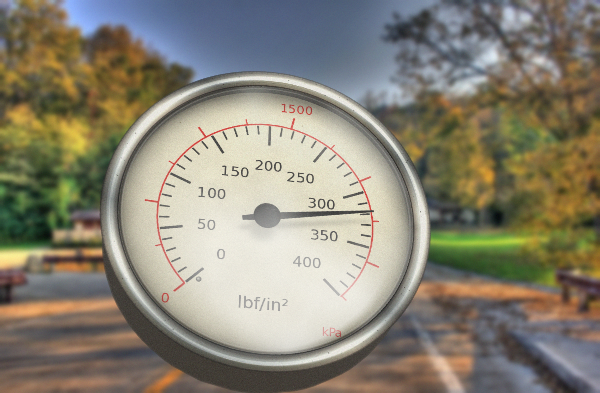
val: {"value": 320, "unit": "psi"}
